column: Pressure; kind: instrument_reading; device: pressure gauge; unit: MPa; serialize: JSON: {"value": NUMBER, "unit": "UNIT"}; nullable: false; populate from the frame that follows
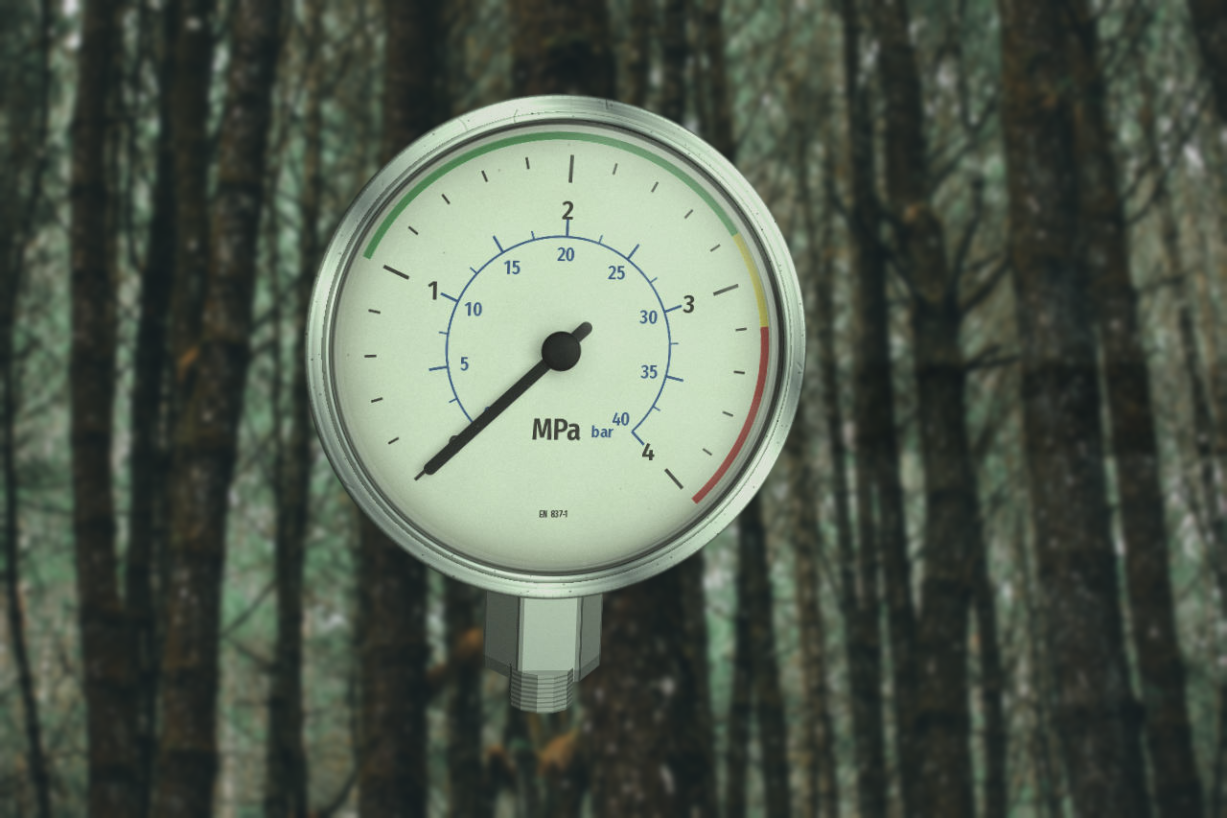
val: {"value": 0, "unit": "MPa"}
